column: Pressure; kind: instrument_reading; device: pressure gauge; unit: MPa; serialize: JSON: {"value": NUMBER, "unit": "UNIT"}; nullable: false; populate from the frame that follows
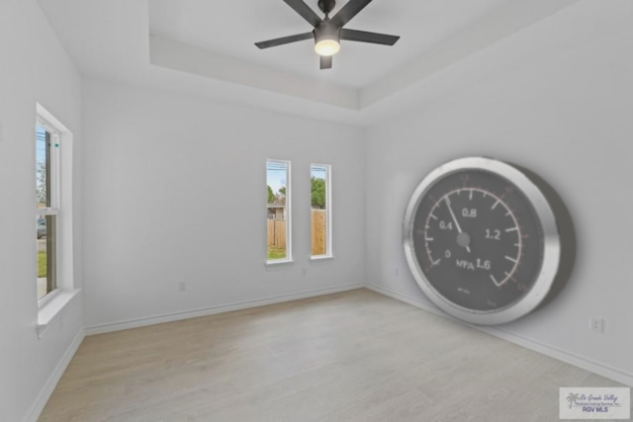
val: {"value": 0.6, "unit": "MPa"}
